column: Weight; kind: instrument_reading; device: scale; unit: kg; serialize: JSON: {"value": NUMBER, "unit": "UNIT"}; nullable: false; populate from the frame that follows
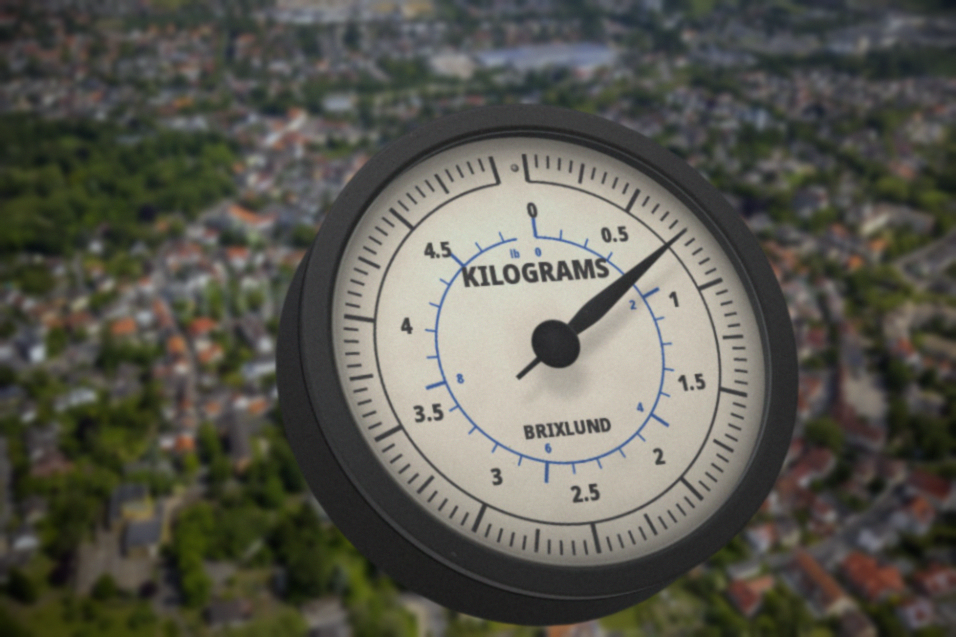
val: {"value": 0.75, "unit": "kg"}
